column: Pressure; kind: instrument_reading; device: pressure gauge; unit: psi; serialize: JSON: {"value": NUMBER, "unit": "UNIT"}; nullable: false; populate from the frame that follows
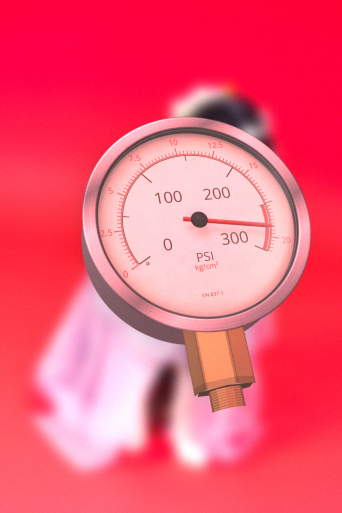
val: {"value": 275, "unit": "psi"}
